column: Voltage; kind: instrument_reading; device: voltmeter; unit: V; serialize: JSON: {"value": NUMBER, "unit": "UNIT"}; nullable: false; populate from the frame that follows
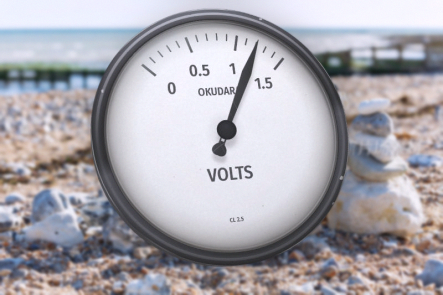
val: {"value": 1.2, "unit": "V"}
